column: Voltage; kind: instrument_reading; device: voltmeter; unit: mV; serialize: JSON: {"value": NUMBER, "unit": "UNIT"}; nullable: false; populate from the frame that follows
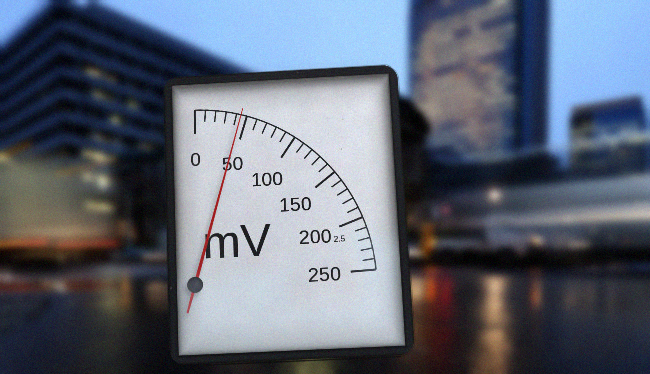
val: {"value": 45, "unit": "mV"}
